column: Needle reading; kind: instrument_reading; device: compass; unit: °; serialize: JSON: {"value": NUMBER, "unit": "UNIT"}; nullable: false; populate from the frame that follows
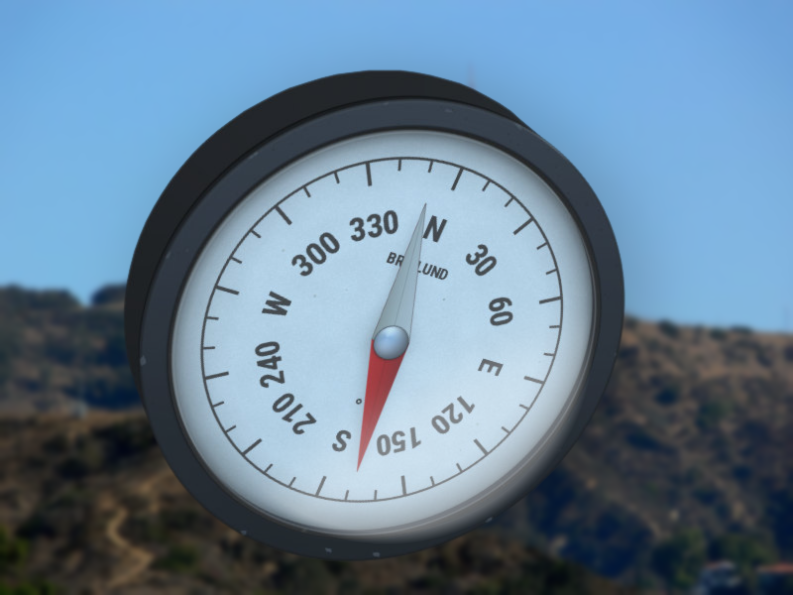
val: {"value": 170, "unit": "°"}
